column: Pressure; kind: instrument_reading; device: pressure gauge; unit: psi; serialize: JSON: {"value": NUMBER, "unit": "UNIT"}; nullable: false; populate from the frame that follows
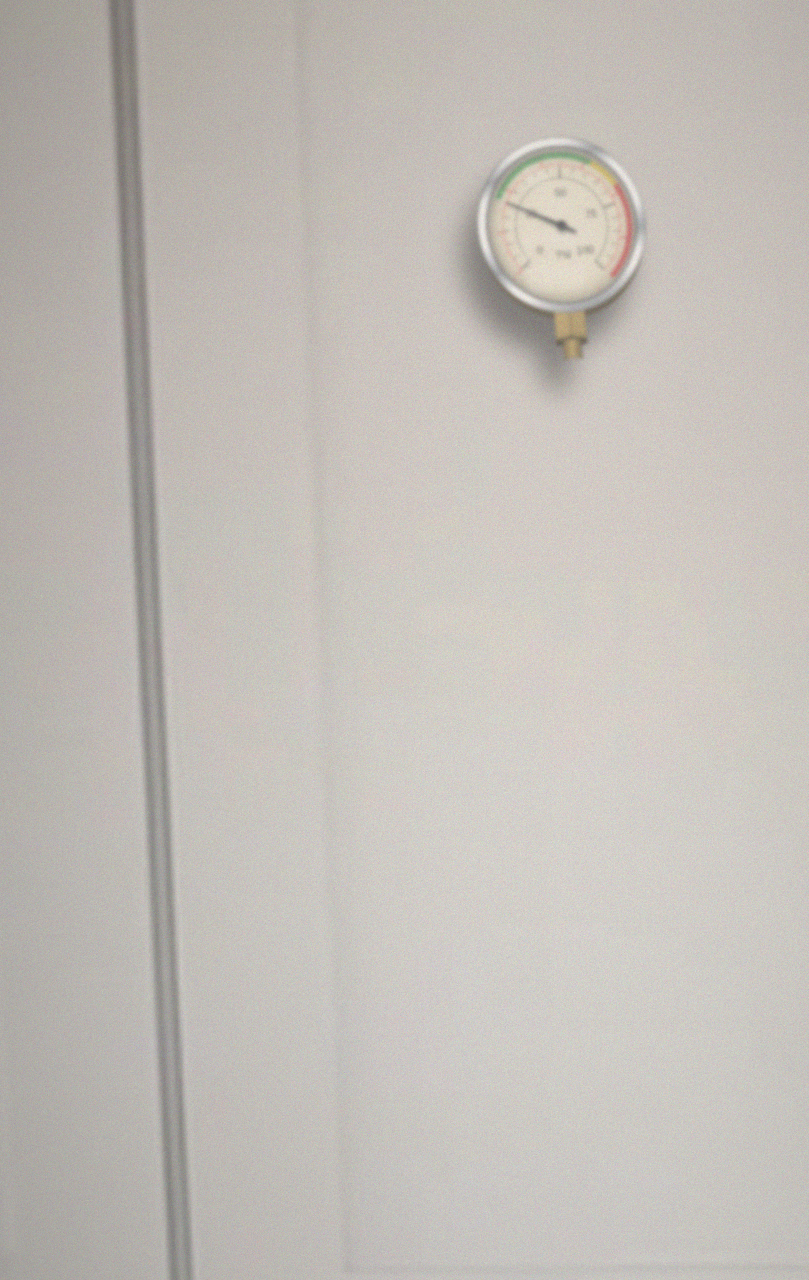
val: {"value": 25, "unit": "psi"}
